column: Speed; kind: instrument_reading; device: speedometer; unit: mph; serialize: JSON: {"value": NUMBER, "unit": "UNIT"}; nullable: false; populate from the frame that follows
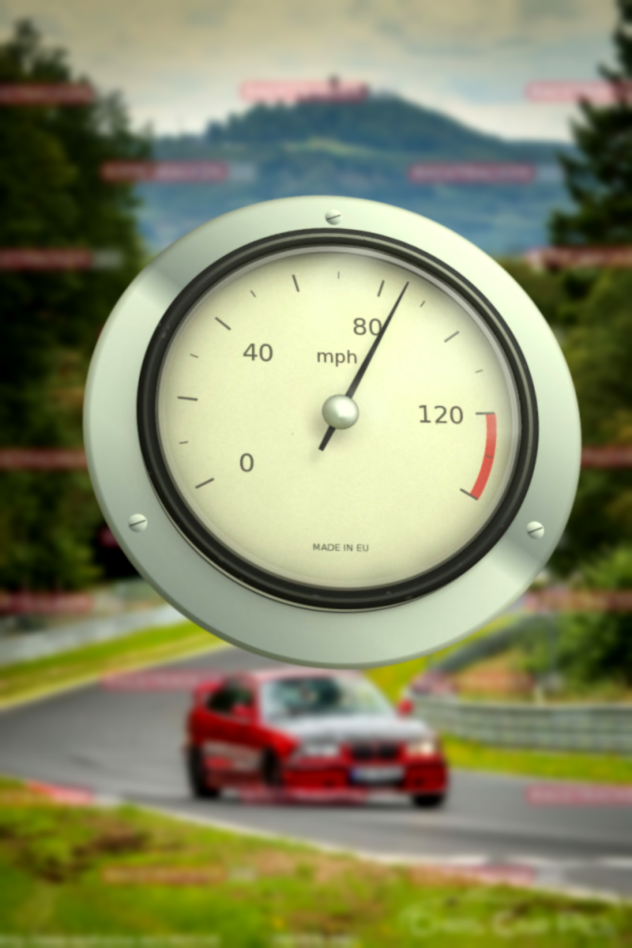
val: {"value": 85, "unit": "mph"}
